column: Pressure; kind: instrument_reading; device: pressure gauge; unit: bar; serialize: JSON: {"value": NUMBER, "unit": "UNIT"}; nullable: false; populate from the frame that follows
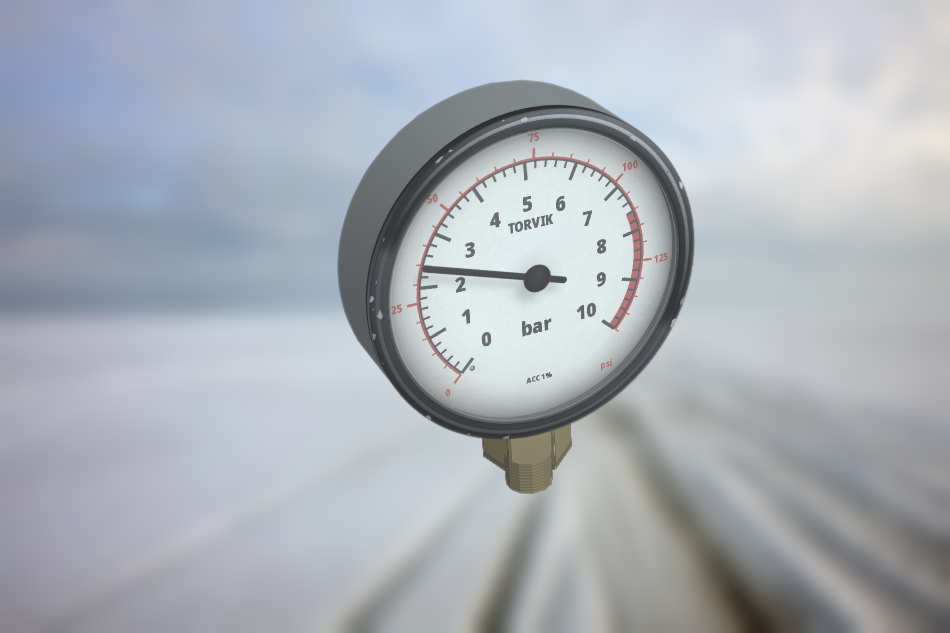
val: {"value": 2.4, "unit": "bar"}
